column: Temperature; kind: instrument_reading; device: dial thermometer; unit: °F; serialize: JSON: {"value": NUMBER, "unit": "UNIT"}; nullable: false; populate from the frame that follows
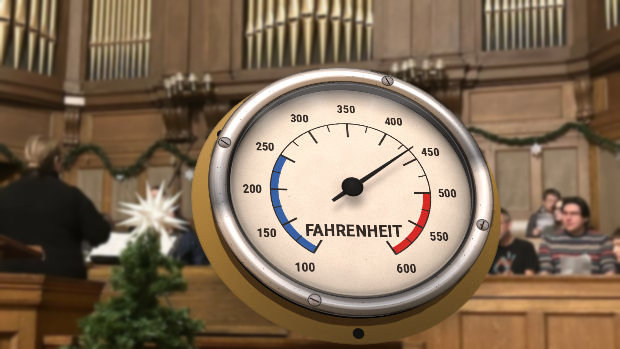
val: {"value": 437.5, "unit": "°F"}
